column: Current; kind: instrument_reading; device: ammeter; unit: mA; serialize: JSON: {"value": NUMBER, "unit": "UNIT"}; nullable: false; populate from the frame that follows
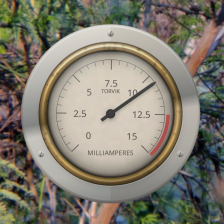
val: {"value": 10.5, "unit": "mA"}
